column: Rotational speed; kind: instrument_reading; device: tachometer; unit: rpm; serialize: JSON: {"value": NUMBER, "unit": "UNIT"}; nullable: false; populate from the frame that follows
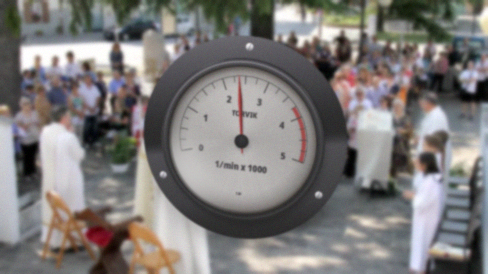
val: {"value": 2375, "unit": "rpm"}
